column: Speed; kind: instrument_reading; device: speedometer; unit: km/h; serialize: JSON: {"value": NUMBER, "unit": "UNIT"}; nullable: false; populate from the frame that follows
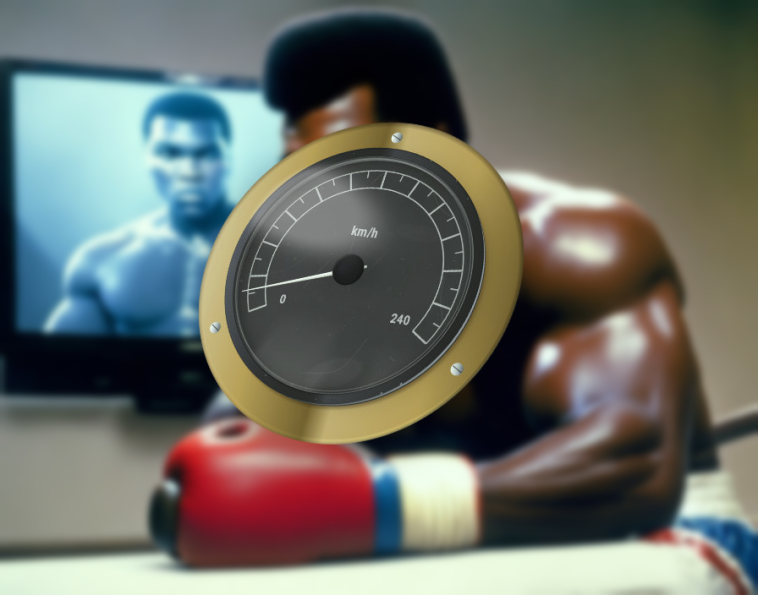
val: {"value": 10, "unit": "km/h"}
